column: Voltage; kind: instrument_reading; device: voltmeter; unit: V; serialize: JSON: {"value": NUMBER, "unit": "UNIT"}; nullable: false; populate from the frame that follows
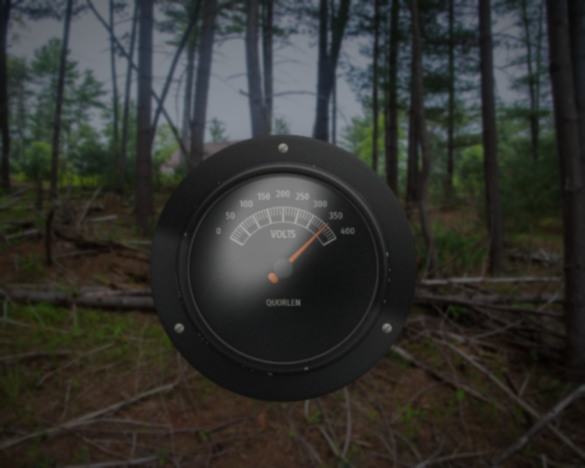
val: {"value": 350, "unit": "V"}
